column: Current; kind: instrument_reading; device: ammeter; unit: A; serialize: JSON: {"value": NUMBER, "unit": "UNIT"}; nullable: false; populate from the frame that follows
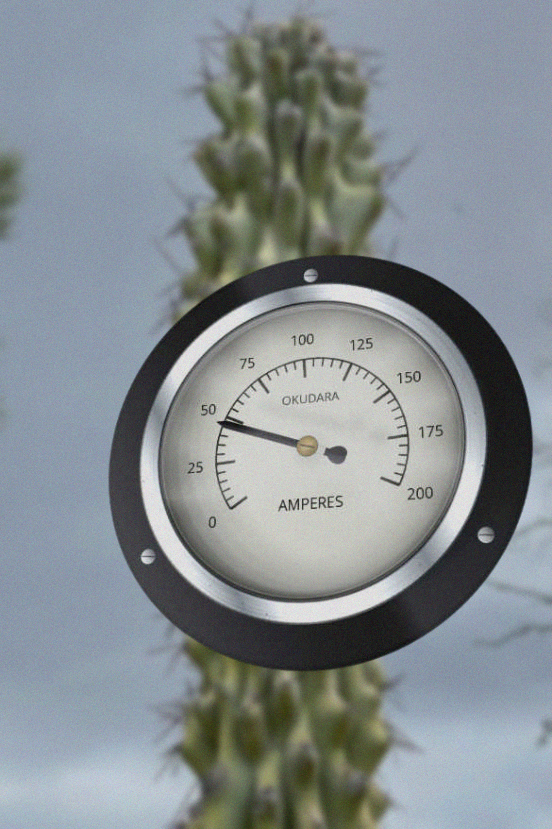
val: {"value": 45, "unit": "A"}
